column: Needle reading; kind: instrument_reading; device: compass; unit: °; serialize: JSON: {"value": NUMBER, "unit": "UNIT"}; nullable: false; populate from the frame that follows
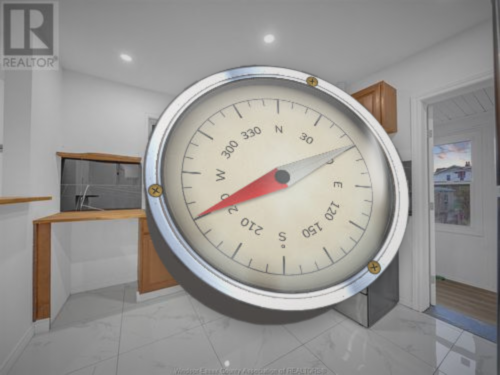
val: {"value": 240, "unit": "°"}
